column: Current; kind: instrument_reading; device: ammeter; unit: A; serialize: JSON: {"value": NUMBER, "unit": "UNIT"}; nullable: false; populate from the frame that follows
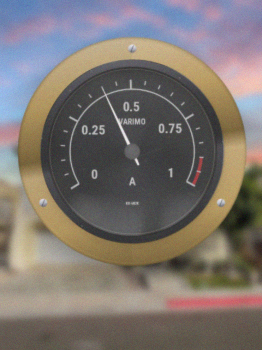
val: {"value": 0.4, "unit": "A"}
